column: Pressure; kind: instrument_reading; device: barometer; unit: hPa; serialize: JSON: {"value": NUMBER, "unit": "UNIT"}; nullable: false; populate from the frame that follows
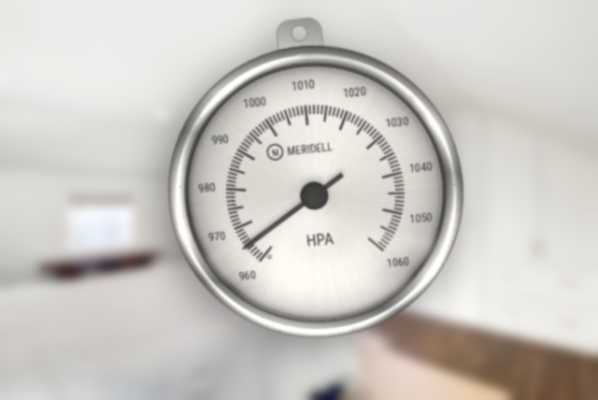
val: {"value": 965, "unit": "hPa"}
